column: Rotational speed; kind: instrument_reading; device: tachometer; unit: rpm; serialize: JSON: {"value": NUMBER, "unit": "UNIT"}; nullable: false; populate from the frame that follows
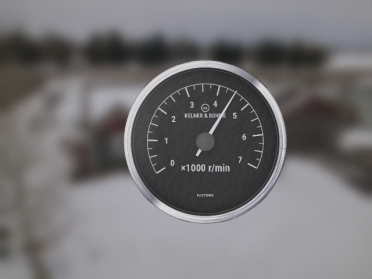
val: {"value": 4500, "unit": "rpm"}
